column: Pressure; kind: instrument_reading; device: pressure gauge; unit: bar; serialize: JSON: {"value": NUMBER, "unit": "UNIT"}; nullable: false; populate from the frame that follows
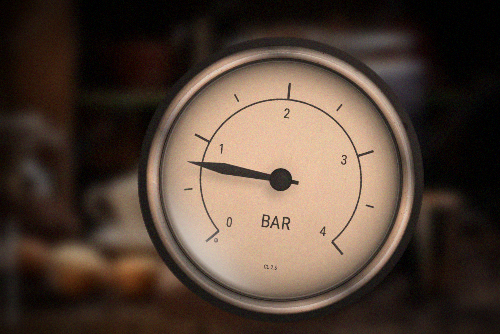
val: {"value": 0.75, "unit": "bar"}
